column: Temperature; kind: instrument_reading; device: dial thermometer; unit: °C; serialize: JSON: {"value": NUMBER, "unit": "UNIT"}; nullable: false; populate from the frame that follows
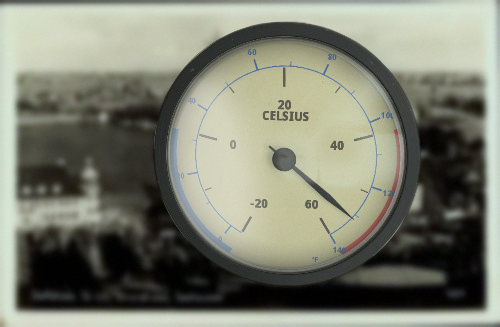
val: {"value": 55, "unit": "°C"}
